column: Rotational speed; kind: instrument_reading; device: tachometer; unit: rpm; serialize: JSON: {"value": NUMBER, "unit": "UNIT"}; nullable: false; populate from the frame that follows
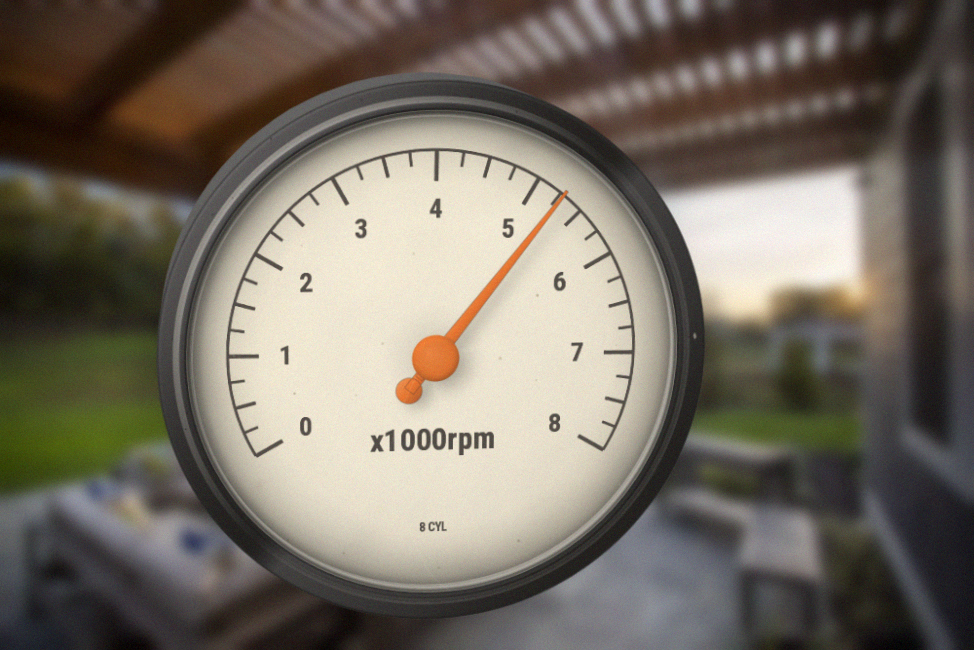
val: {"value": 5250, "unit": "rpm"}
